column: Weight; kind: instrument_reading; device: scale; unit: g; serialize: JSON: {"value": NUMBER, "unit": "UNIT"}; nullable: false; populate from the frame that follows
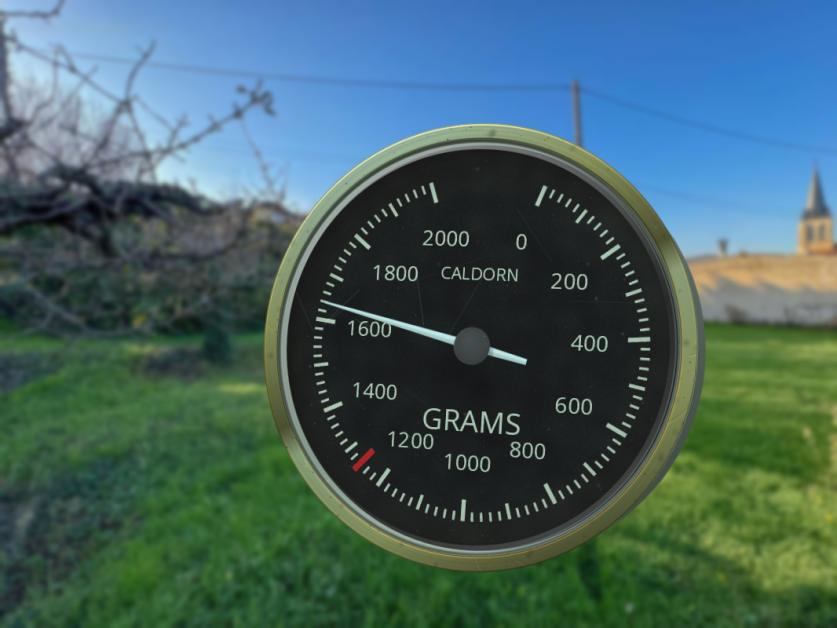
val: {"value": 1640, "unit": "g"}
